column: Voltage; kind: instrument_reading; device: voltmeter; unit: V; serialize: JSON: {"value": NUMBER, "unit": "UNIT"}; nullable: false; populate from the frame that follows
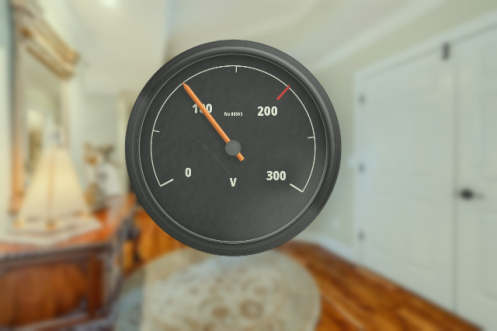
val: {"value": 100, "unit": "V"}
